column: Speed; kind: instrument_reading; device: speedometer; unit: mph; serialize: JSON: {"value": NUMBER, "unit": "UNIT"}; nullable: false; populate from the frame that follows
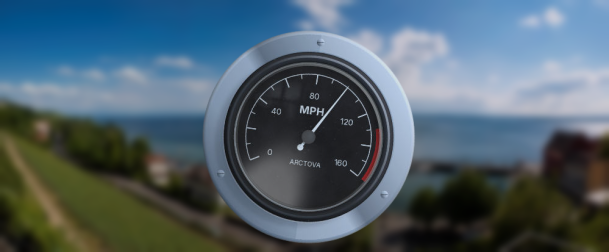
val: {"value": 100, "unit": "mph"}
